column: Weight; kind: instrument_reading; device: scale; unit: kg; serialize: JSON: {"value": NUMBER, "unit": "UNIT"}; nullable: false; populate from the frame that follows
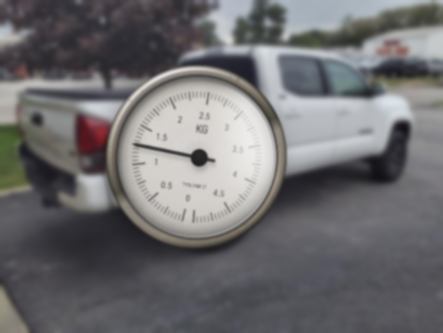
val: {"value": 1.25, "unit": "kg"}
